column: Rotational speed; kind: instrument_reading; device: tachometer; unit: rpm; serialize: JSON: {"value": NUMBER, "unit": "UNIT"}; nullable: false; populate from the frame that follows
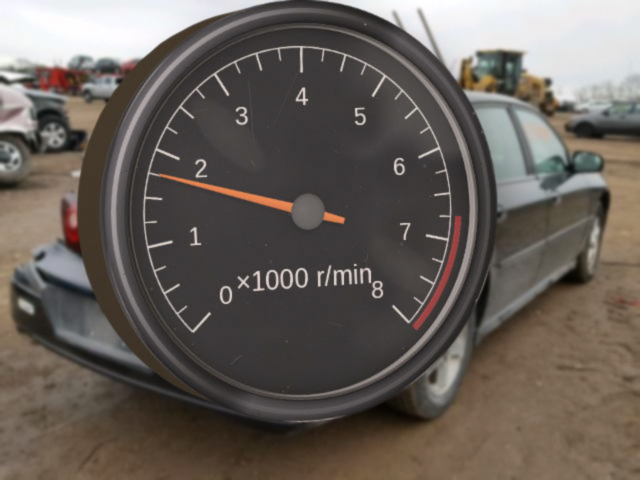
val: {"value": 1750, "unit": "rpm"}
